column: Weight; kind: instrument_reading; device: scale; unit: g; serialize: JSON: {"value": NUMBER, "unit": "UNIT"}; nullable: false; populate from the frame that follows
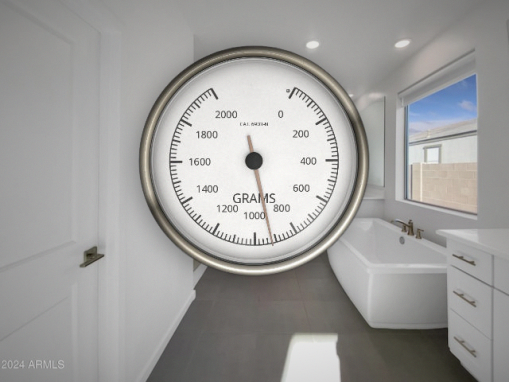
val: {"value": 920, "unit": "g"}
